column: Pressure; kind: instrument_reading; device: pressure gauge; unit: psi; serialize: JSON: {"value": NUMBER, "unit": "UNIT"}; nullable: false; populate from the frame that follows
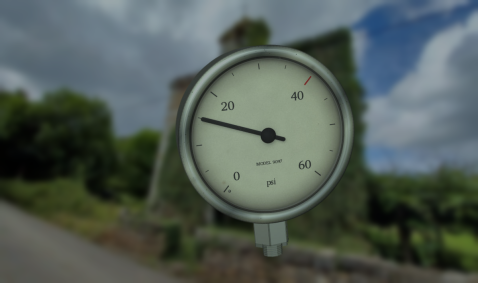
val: {"value": 15, "unit": "psi"}
